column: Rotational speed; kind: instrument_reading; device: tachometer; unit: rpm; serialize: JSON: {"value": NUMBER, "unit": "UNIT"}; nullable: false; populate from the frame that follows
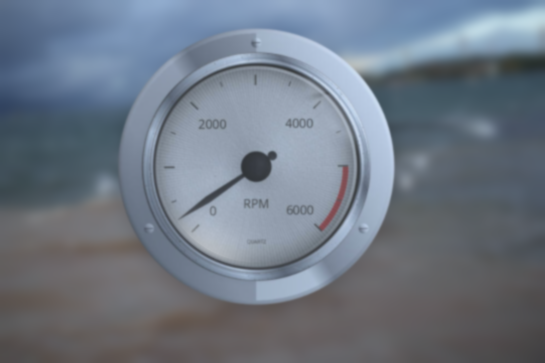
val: {"value": 250, "unit": "rpm"}
